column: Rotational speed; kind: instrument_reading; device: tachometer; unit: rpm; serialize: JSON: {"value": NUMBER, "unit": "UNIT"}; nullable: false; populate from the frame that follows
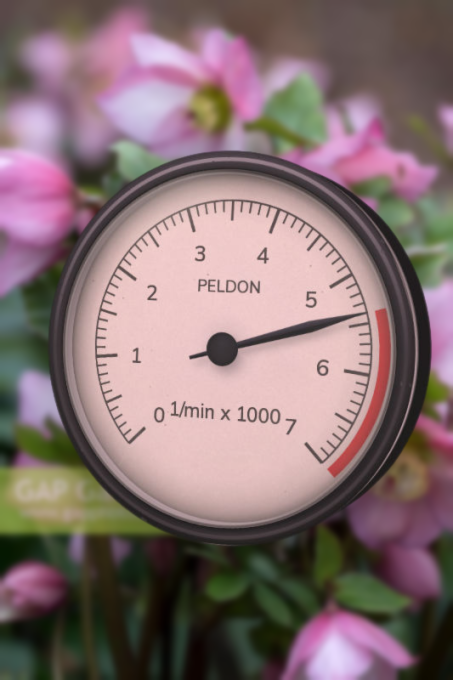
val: {"value": 5400, "unit": "rpm"}
